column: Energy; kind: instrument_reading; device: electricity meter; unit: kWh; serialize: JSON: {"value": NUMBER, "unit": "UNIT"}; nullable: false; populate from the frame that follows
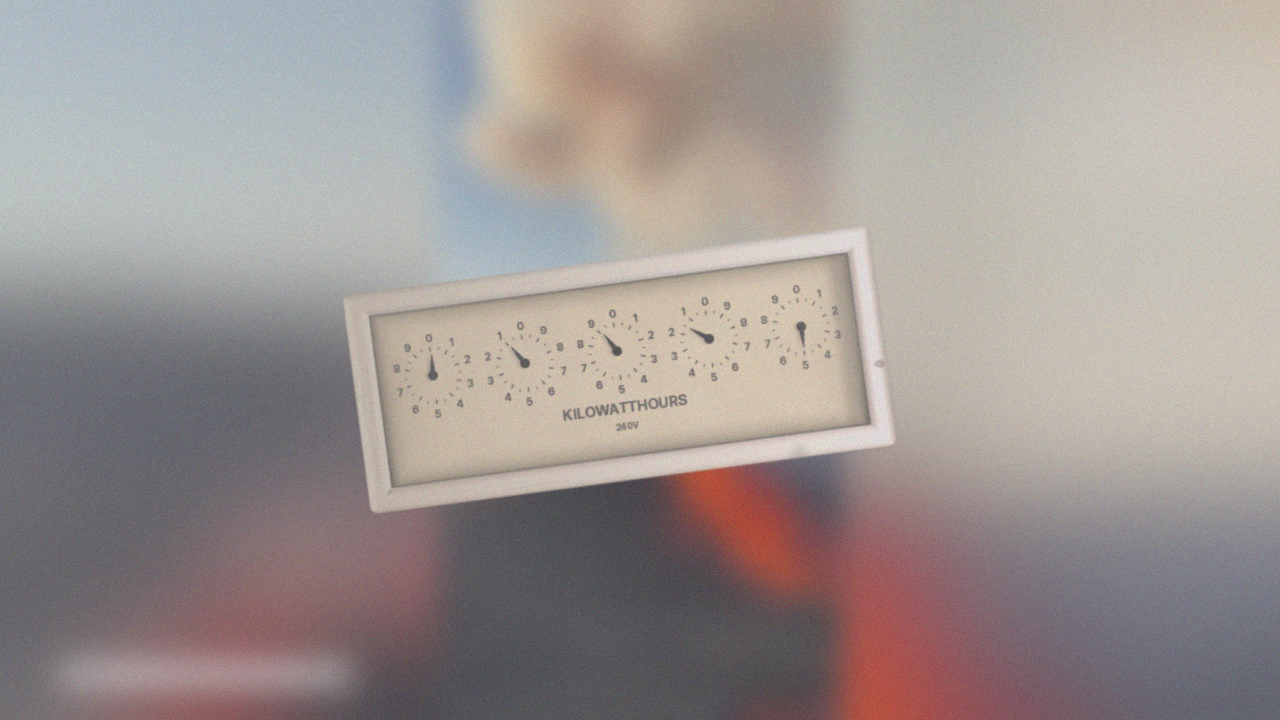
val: {"value": 915, "unit": "kWh"}
